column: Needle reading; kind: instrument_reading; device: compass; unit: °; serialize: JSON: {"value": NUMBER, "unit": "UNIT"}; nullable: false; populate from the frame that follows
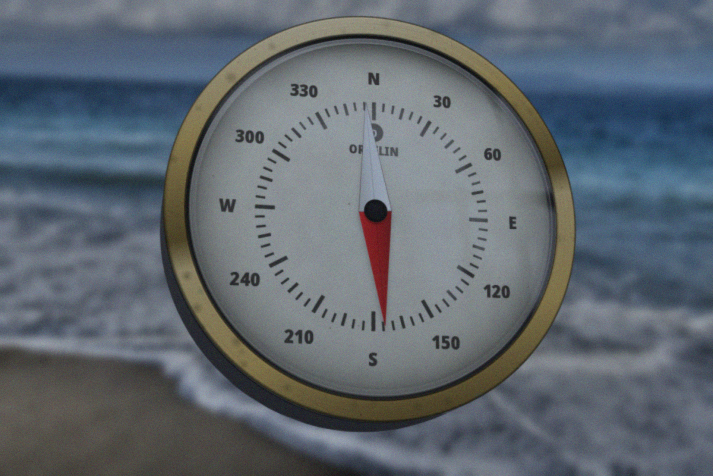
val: {"value": 175, "unit": "°"}
